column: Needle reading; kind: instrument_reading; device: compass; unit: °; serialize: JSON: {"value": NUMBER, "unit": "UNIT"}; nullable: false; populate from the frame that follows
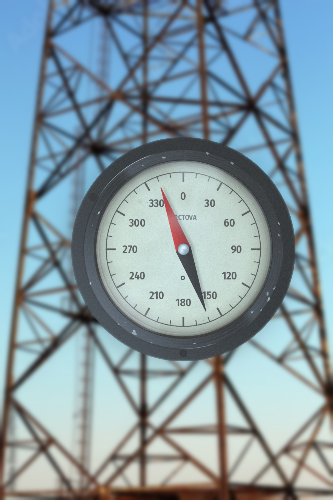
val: {"value": 340, "unit": "°"}
